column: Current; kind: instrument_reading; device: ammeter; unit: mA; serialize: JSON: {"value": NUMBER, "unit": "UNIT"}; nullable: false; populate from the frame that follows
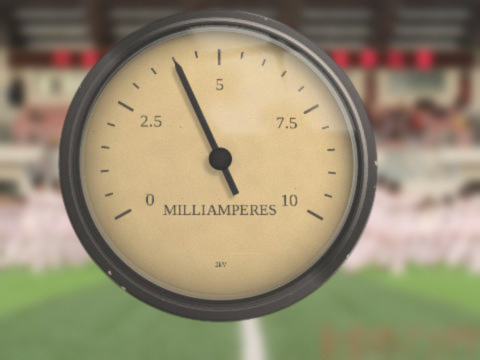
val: {"value": 4, "unit": "mA"}
